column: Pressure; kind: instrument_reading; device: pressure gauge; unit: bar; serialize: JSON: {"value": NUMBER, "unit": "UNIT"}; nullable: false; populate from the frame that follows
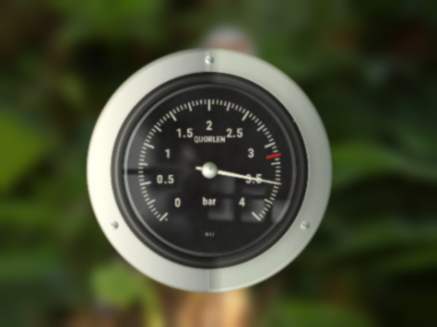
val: {"value": 3.5, "unit": "bar"}
